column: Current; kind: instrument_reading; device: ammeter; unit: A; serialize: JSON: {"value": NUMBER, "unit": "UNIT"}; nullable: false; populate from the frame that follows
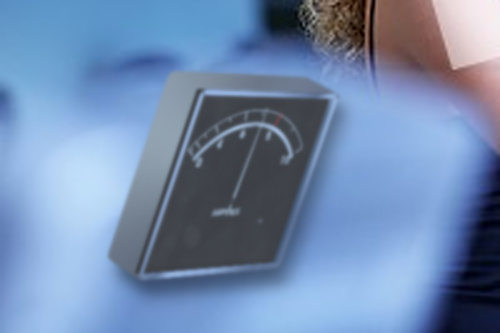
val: {"value": 7, "unit": "A"}
